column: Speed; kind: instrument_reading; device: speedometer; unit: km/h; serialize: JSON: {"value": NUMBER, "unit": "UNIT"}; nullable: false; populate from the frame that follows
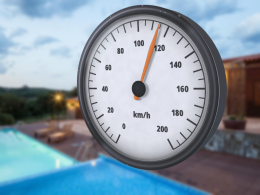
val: {"value": 115, "unit": "km/h"}
